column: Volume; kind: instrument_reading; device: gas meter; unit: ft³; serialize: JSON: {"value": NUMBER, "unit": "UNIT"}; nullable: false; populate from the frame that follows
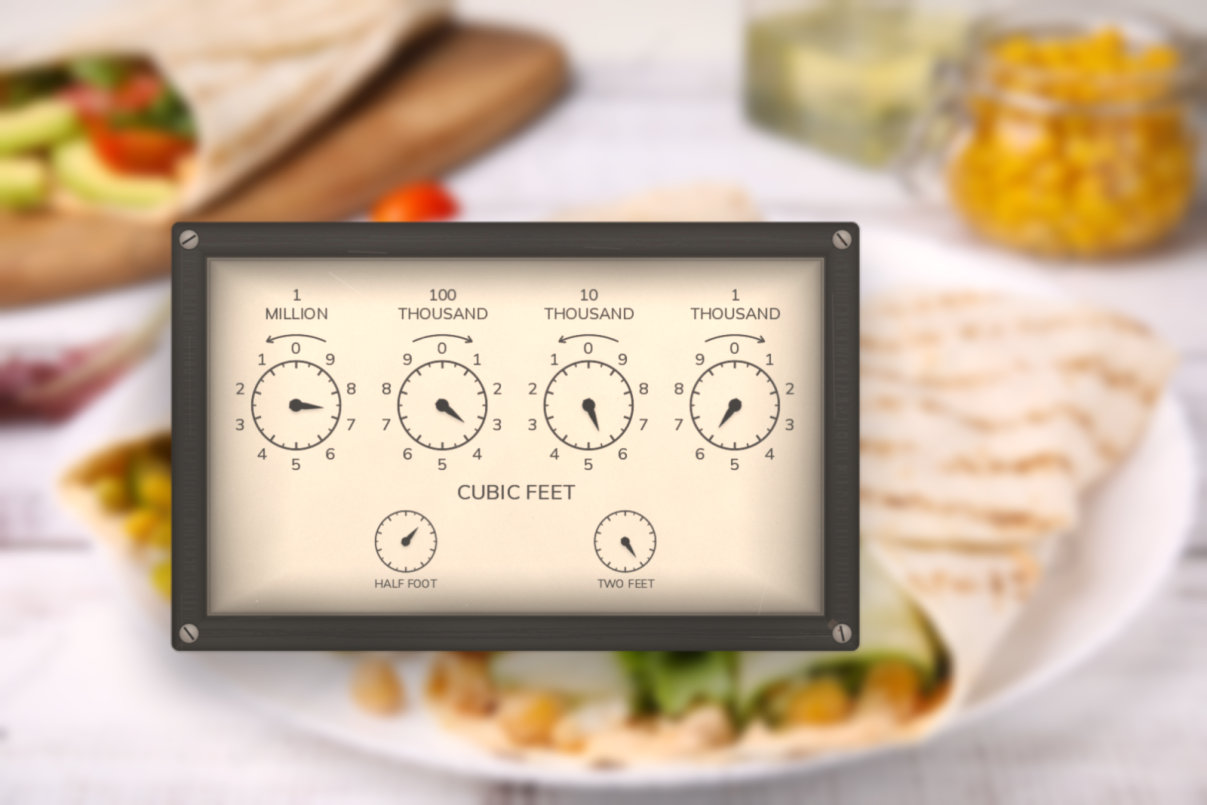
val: {"value": 735600, "unit": "ft³"}
